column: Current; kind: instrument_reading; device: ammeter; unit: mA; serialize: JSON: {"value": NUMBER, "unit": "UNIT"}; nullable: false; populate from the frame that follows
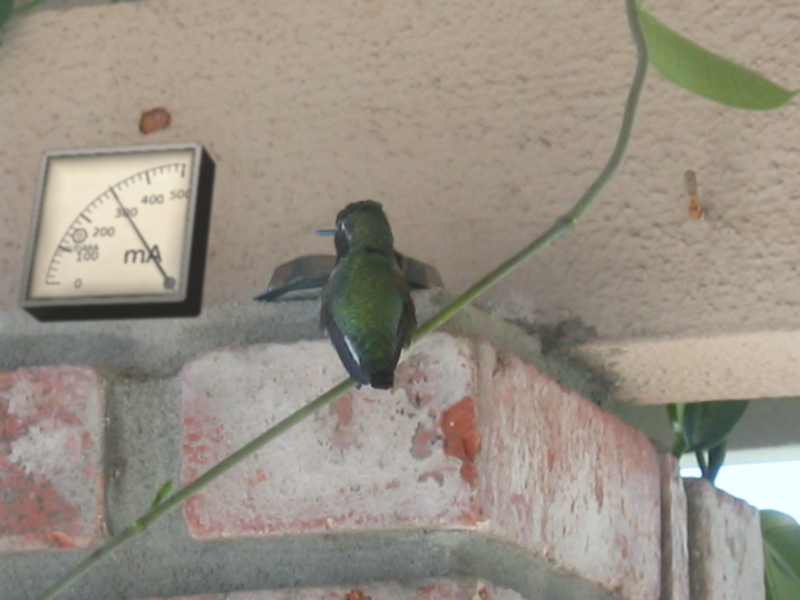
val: {"value": 300, "unit": "mA"}
